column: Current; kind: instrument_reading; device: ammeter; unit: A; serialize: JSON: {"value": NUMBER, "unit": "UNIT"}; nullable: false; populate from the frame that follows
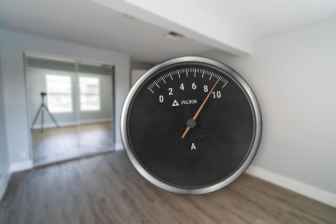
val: {"value": 9, "unit": "A"}
